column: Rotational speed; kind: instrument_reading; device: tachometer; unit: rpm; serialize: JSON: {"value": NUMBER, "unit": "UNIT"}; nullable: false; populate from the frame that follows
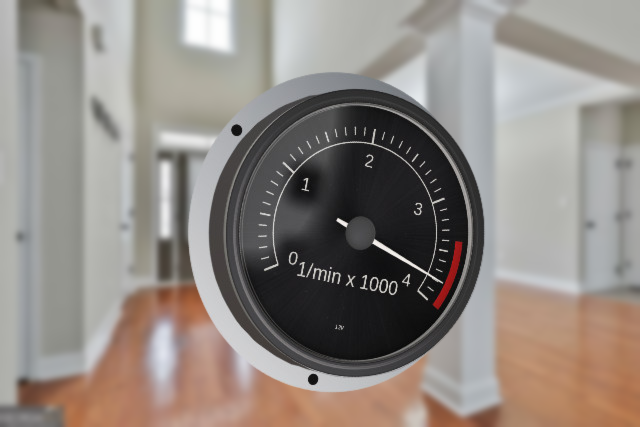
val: {"value": 3800, "unit": "rpm"}
